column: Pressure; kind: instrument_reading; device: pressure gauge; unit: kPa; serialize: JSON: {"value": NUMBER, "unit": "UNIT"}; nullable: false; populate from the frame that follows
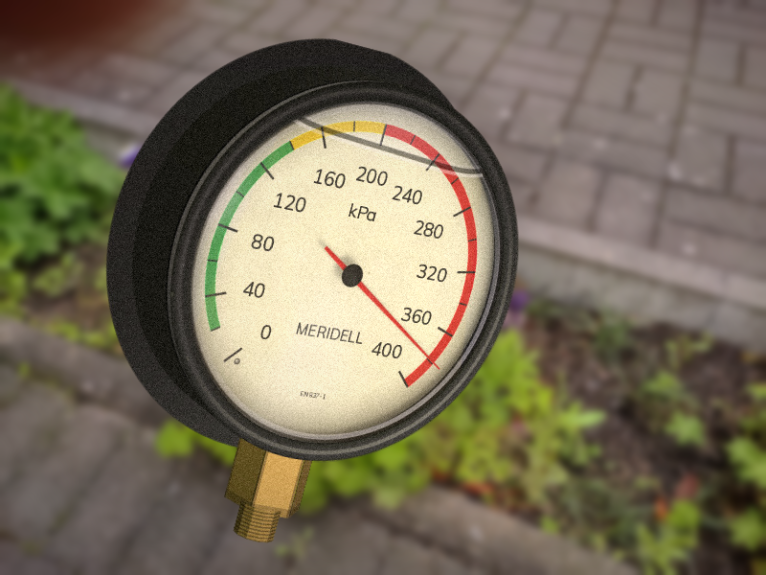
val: {"value": 380, "unit": "kPa"}
